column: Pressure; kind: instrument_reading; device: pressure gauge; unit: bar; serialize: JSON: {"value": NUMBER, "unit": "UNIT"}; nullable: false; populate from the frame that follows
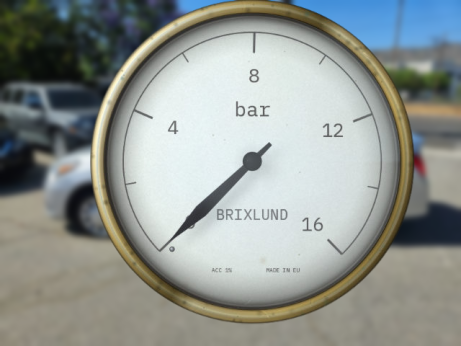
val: {"value": 0, "unit": "bar"}
